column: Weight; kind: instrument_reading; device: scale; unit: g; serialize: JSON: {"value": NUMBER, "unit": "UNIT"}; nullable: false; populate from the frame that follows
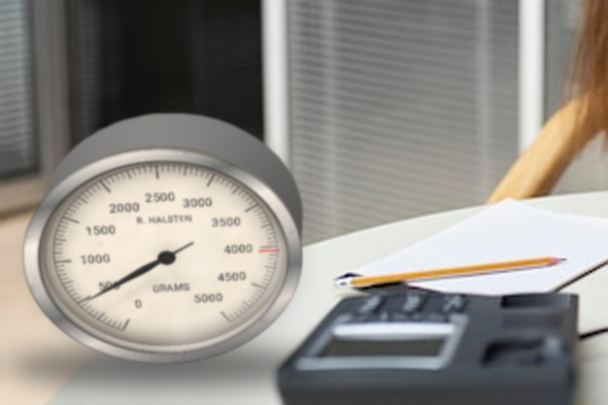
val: {"value": 500, "unit": "g"}
